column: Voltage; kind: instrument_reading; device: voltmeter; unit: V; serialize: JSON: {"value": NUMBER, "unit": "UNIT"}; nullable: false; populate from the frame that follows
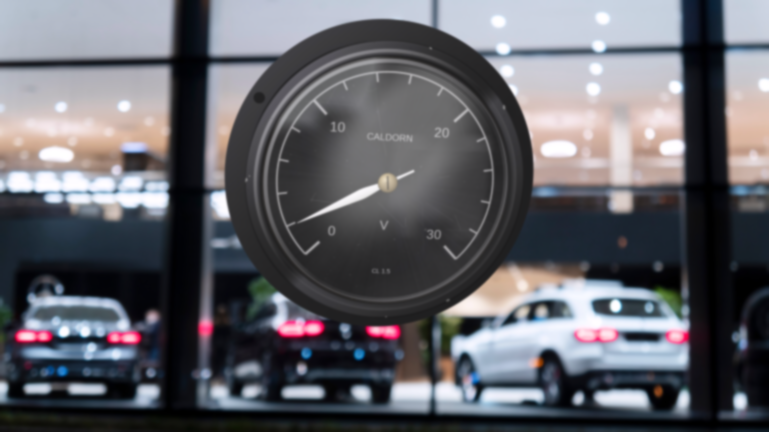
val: {"value": 2, "unit": "V"}
